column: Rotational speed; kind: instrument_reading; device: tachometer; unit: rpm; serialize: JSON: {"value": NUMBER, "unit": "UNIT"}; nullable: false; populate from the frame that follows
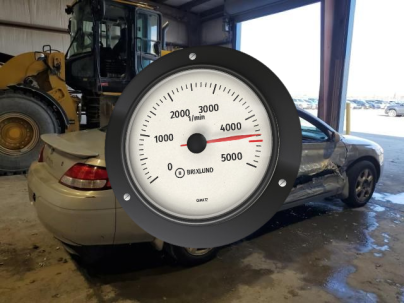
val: {"value": 4400, "unit": "rpm"}
